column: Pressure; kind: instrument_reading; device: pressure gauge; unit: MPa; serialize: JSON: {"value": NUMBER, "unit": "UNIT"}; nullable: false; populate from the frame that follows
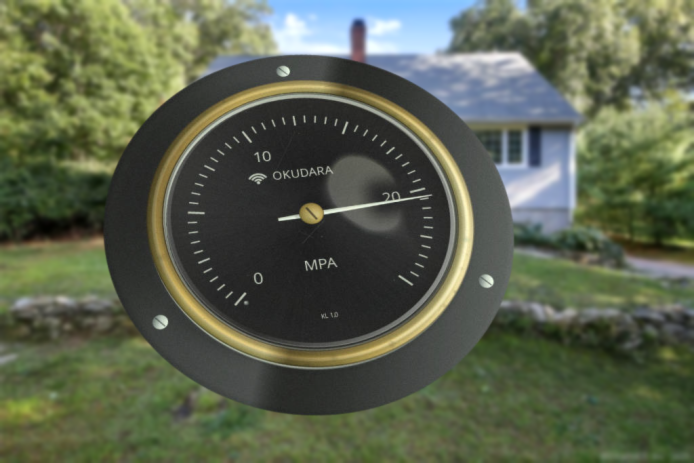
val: {"value": 20.5, "unit": "MPa"}
